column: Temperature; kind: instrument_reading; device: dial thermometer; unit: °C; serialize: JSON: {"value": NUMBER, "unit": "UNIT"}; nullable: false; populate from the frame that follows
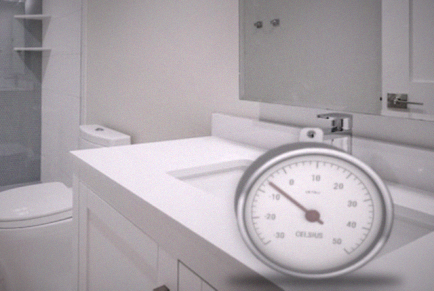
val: {"value": -6, "unit": "°C"}
